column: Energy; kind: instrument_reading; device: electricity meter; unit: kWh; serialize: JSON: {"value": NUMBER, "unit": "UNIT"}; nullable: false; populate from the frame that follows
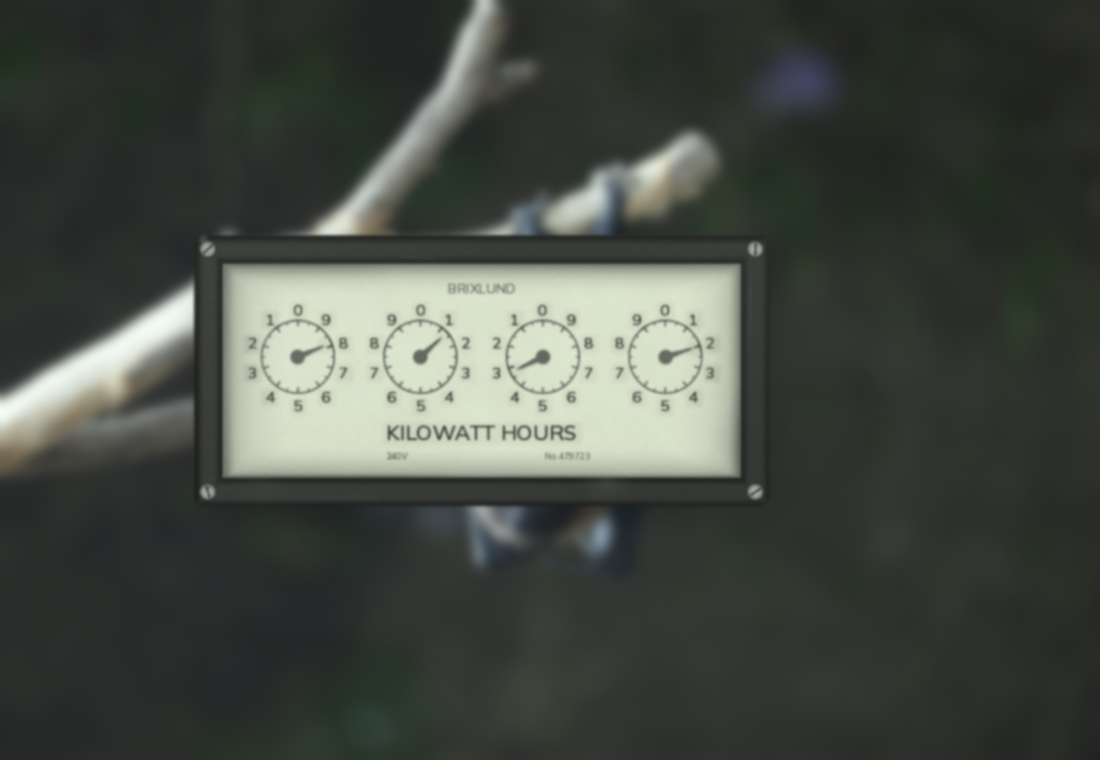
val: {"value": 8132, "unit": "kWh"}
